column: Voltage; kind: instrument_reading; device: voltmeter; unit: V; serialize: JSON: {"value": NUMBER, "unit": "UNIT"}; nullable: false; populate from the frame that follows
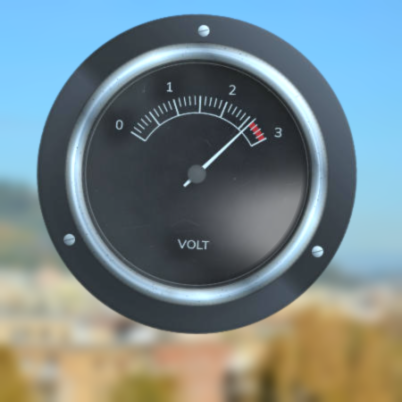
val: {"value": 2.6, "unit": "V"}
